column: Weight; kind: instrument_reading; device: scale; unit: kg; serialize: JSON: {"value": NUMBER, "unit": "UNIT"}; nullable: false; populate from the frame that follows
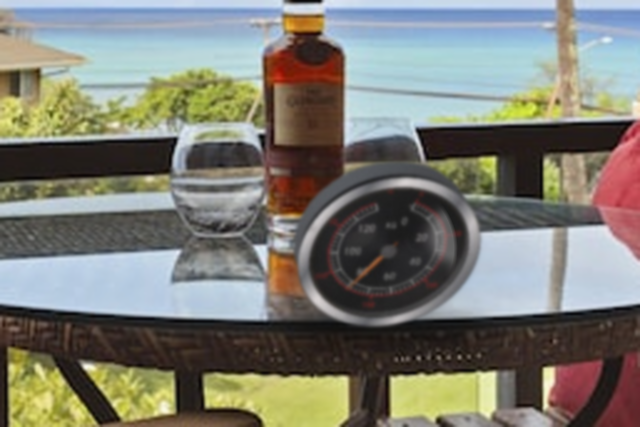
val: {"value": 80, "unit": "kg"}
